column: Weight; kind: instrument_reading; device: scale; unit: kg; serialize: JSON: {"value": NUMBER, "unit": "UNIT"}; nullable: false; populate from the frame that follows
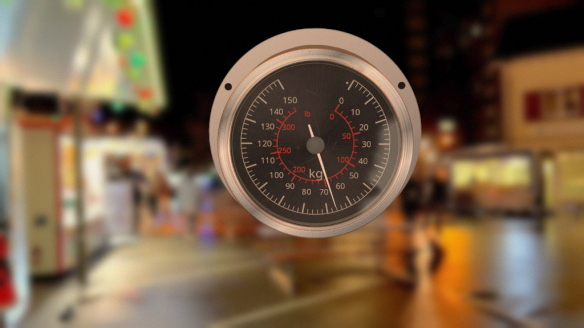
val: {"value": 66, "unit": "kg"}
